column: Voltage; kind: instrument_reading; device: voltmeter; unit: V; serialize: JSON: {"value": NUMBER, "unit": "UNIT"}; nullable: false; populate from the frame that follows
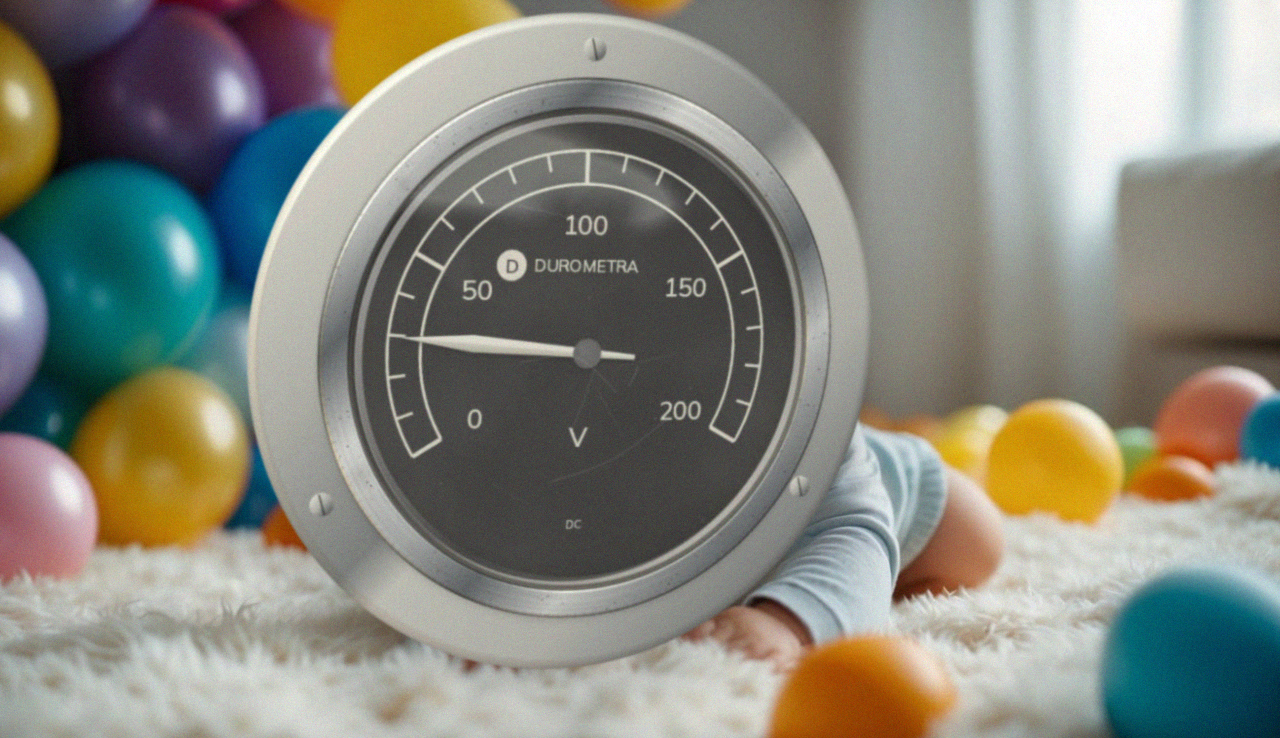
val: {"value": 30, "unit": "V"}
